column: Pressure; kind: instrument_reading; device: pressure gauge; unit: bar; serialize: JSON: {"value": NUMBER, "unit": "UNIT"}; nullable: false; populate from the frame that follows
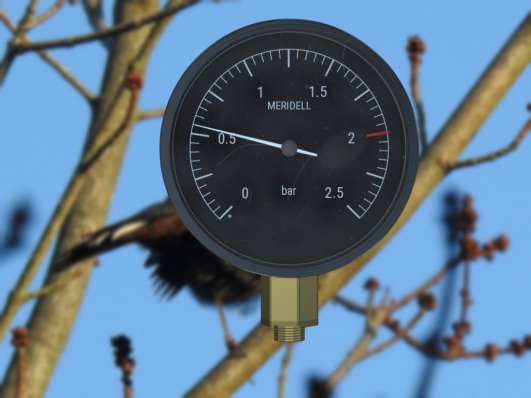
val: {"value": 0.55, "unit": "bar"}
